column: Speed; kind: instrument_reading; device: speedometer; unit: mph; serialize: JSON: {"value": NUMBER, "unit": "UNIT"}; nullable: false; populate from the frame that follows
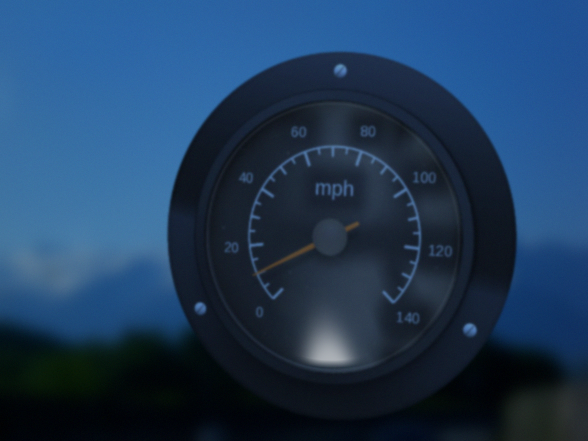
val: {"value": 10, "unit": "mph"}
